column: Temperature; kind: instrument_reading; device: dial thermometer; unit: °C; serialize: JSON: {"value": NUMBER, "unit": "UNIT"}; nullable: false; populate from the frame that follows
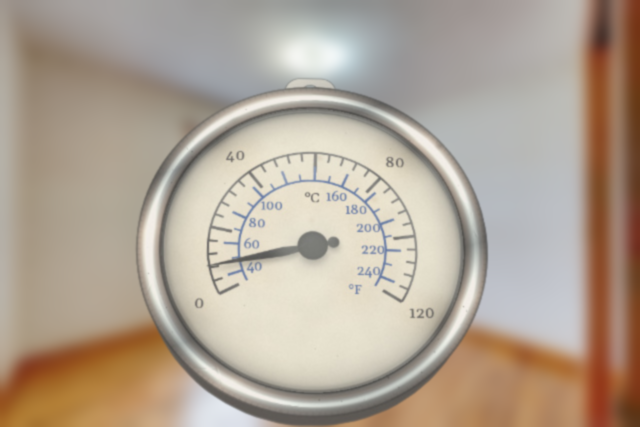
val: {"value": 8, "unit": "°C"}
